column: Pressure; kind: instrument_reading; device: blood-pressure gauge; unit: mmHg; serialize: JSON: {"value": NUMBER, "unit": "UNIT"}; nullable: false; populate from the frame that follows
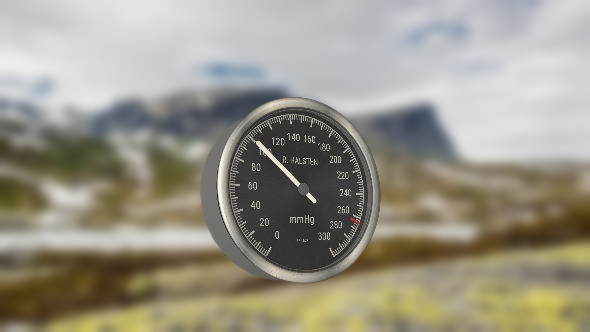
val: {"value": 100, "unit": "mmHg"}
